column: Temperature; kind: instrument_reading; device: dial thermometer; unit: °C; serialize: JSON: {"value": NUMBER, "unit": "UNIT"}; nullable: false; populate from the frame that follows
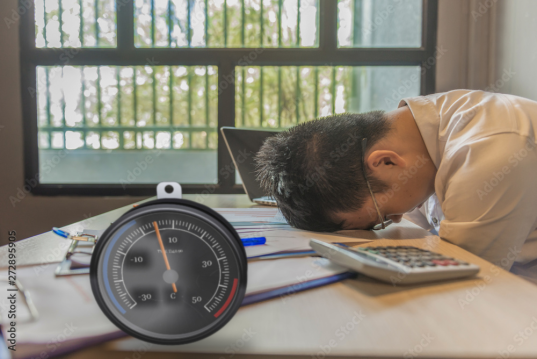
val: {"value": 5, "unit": "°C"}
